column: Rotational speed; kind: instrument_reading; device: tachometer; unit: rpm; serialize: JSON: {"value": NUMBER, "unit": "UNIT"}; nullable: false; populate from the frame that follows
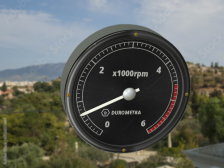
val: {"value": 700, "unit": "rpm"}
